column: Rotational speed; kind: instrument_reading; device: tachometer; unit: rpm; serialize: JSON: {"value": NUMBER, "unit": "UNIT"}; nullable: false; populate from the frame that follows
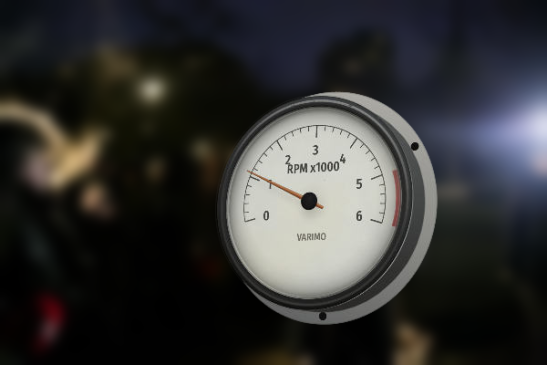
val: {"value": 1100, "unit": "rpm"}
